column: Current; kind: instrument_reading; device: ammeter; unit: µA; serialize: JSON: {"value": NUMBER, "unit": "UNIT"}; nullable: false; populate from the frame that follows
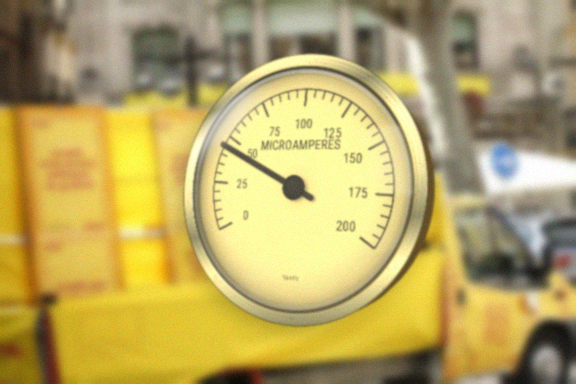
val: {"value": 45, "unit": "µA"}
